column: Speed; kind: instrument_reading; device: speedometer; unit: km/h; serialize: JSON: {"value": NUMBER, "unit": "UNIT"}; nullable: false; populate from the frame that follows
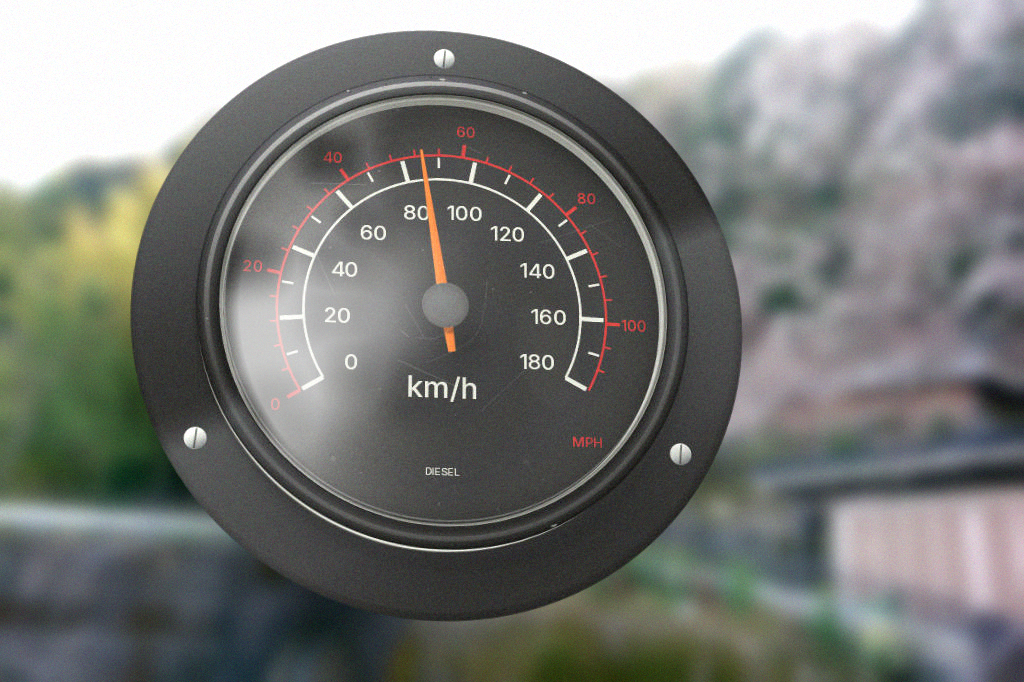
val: {"value": 85, "unit": "km/h"}
